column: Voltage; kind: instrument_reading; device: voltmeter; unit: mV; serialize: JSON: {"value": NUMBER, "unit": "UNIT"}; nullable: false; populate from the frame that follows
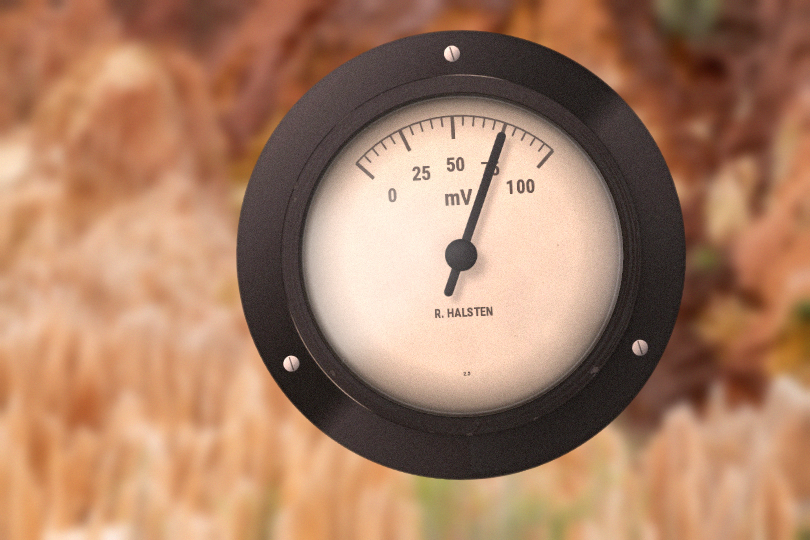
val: {"value": 75, "unit": "mV"}
